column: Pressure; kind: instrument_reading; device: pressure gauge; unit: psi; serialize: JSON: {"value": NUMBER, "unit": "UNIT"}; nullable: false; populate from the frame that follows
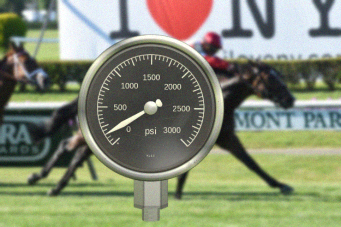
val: {"value": 150, "unit": "psi"}
